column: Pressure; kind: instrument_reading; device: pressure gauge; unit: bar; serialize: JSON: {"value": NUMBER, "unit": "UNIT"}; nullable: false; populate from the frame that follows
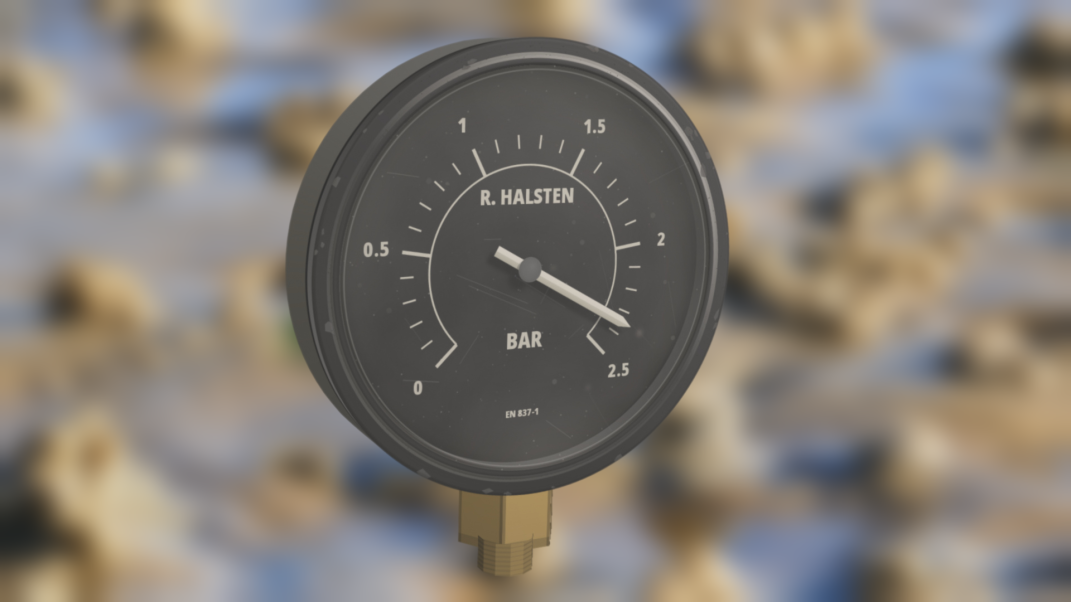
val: {"value": 2.35, "unit": "bar"}
